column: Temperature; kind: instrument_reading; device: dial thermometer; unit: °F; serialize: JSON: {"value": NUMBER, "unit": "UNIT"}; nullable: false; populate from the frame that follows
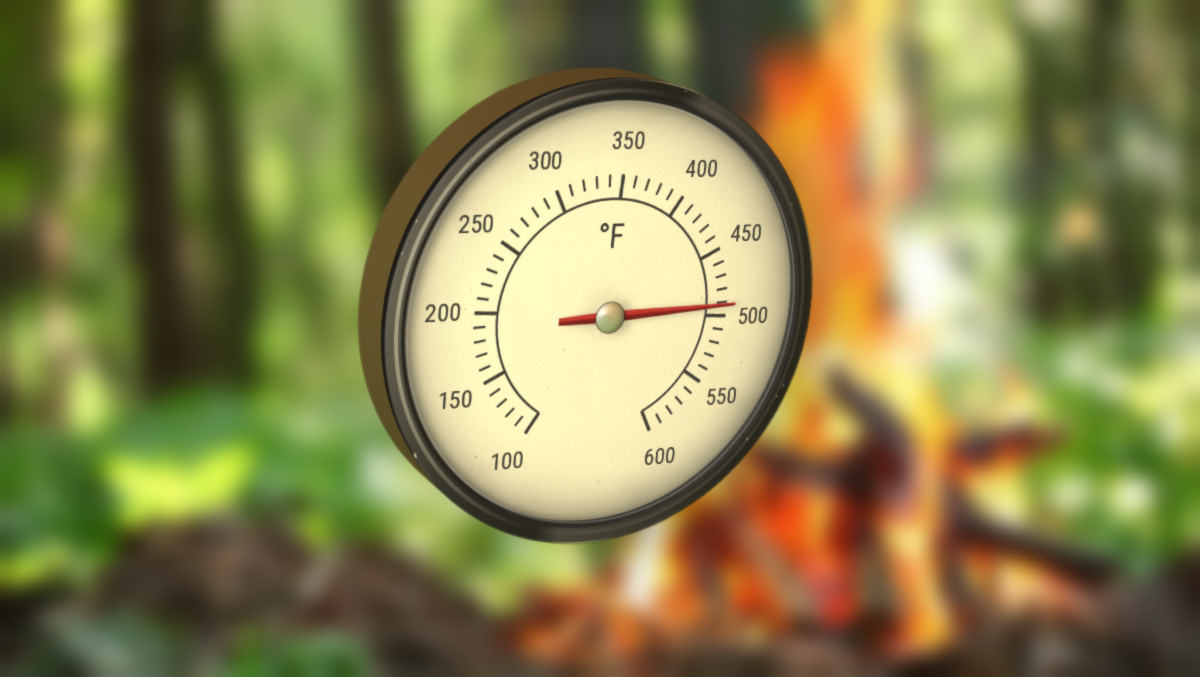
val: {"value": 490, "unit": "°F"}
